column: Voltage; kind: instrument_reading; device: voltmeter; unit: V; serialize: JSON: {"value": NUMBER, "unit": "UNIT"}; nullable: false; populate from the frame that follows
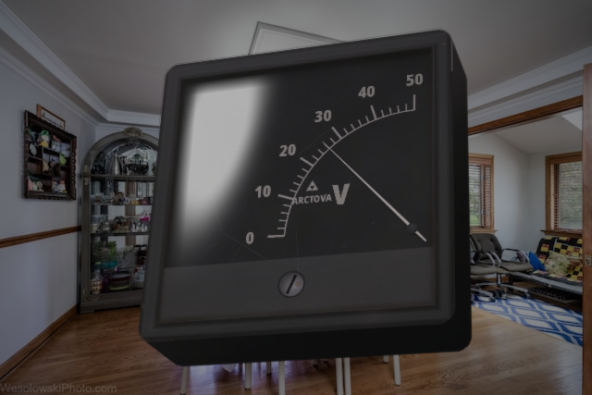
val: {"value": 26, "unit": "V"}
